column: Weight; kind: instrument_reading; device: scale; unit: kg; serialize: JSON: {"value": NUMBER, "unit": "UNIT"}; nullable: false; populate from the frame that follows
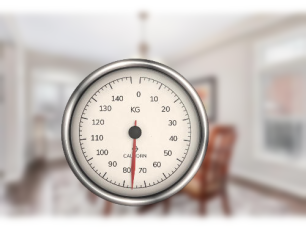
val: {"value": 76, "unit": "kg"}
